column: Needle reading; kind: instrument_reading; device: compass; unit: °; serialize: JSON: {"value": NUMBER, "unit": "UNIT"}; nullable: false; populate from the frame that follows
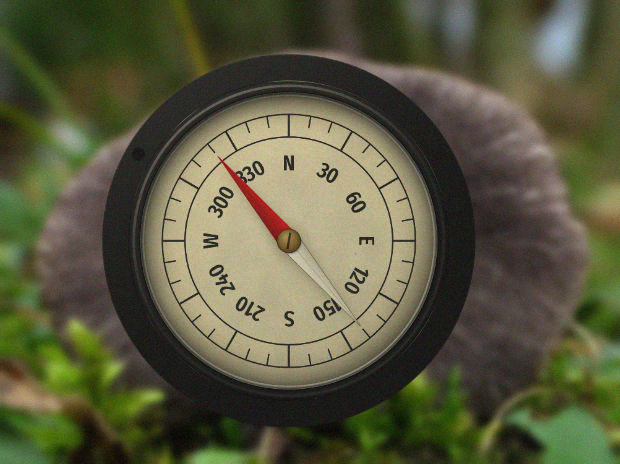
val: {"value": 320, "unit": "°"}
